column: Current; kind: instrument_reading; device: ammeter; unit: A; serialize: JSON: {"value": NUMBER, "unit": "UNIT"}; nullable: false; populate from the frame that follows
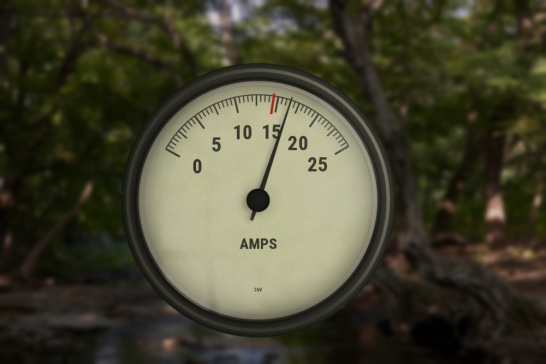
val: {"value": 16.5, "unit": "A"}
